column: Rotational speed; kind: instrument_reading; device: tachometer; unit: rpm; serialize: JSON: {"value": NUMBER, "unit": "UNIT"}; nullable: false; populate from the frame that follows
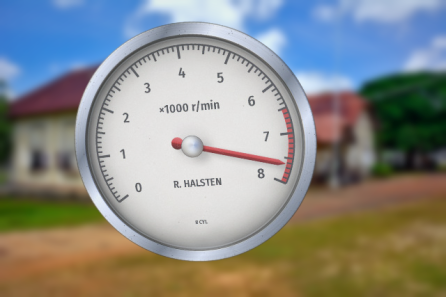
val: {"value": 7600, "unit": "rpm"}
